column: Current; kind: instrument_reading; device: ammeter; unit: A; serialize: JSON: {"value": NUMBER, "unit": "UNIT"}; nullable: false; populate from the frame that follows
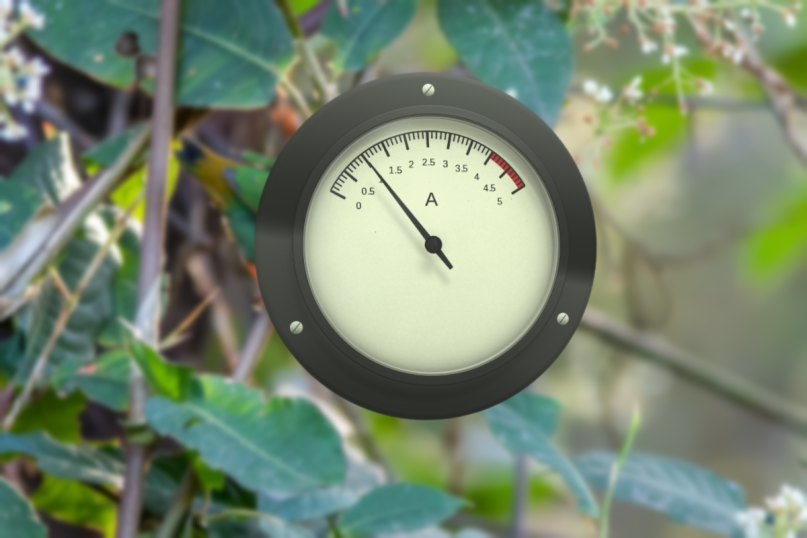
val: {"value": 1, "unit": "A"}
